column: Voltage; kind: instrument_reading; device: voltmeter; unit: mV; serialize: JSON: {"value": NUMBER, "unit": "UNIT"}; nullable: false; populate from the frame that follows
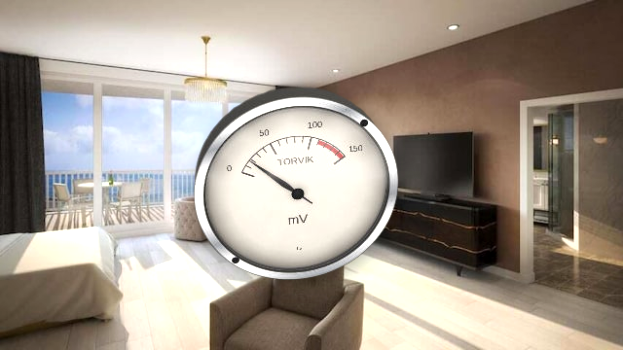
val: {"value": 20, "unit": "mV"}
